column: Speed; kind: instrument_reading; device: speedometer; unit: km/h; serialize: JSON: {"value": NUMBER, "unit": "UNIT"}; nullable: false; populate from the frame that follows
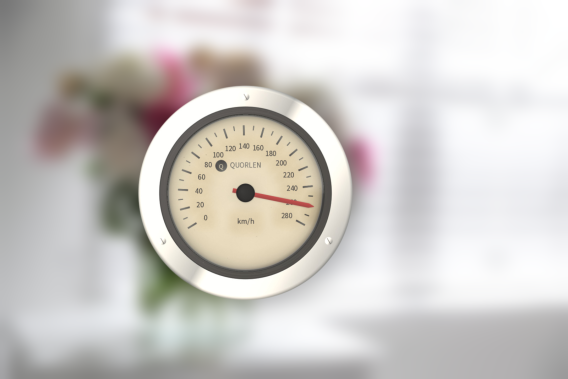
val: {"value": 260, "unit": "km/h"}
